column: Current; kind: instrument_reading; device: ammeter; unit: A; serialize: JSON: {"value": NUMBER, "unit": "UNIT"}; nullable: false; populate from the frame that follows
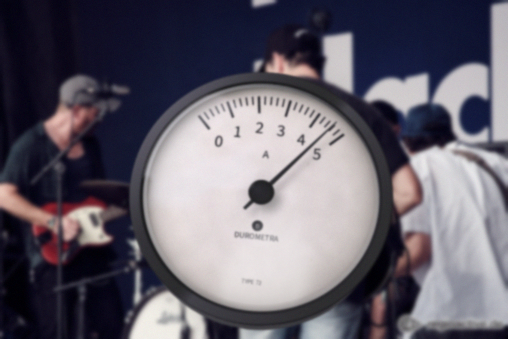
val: {"value": 4.6, "unit": "A"}
